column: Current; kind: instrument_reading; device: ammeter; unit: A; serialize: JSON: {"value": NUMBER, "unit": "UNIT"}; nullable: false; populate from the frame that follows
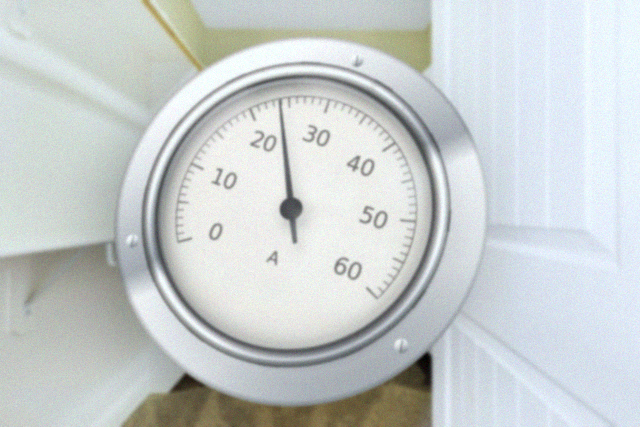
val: {"value": 24, "unit": "A"}
